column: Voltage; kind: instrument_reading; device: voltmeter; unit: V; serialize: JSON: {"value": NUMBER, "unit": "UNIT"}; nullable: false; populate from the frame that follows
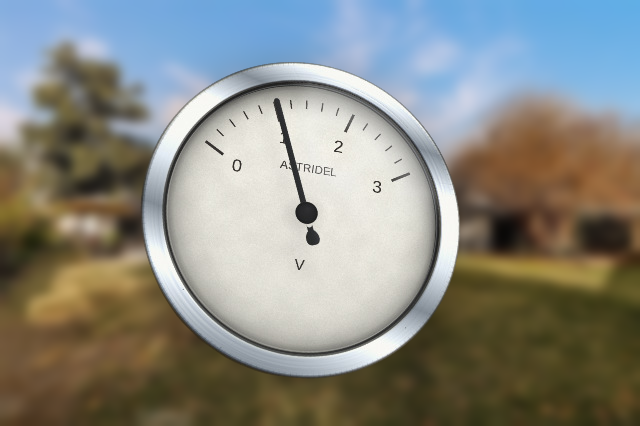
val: {"value": 1, "unit": "V"}
